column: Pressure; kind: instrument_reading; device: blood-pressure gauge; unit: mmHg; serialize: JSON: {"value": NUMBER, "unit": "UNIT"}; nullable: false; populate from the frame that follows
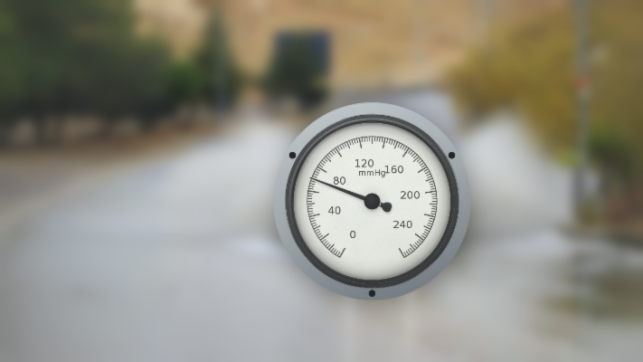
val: {"value": 70, "unit": "mmHg"}
